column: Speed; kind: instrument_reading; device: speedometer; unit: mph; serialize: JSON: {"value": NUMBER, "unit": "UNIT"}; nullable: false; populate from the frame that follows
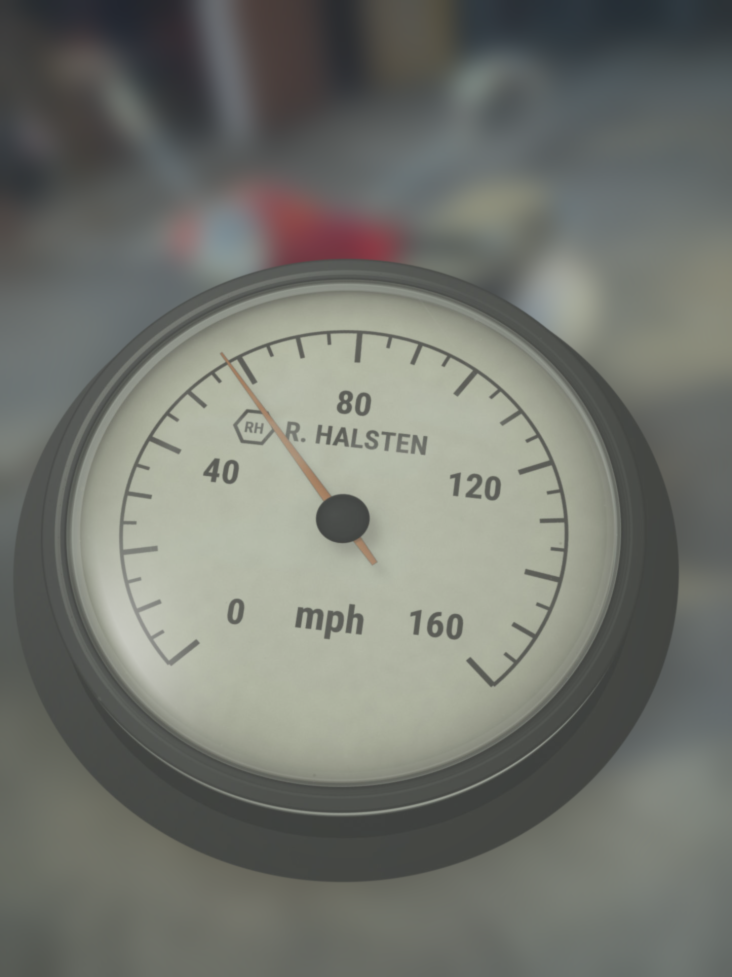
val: {"value": 57.5, "unit": "mph"}
